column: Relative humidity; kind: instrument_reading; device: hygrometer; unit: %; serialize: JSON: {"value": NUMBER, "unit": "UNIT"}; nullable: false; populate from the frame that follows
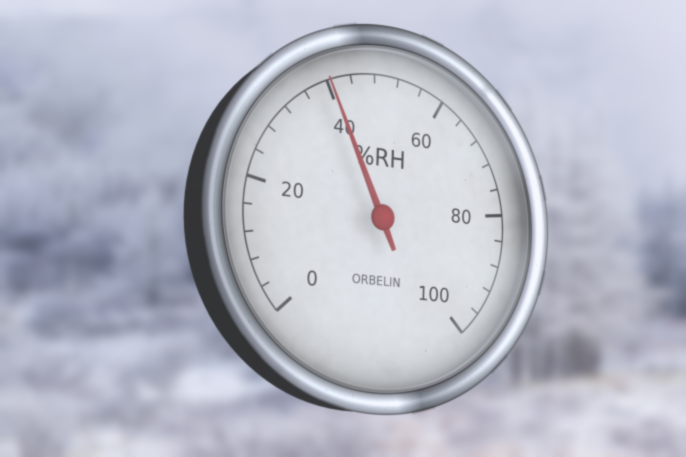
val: {"value": 40, "unit": "%"}
